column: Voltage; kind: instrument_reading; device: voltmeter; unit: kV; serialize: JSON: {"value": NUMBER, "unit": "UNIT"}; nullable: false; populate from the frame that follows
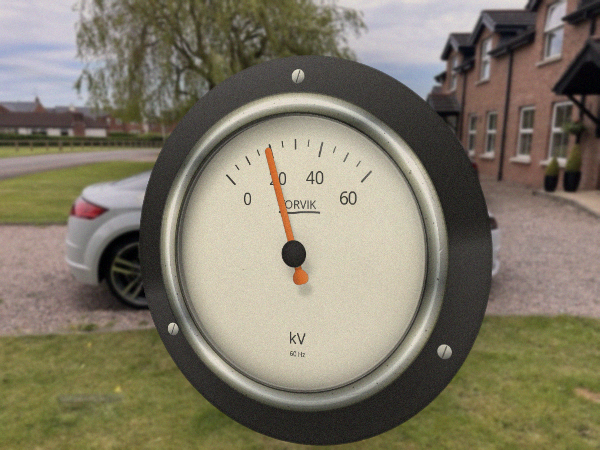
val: {"value": 20, "unit": "kV"}
